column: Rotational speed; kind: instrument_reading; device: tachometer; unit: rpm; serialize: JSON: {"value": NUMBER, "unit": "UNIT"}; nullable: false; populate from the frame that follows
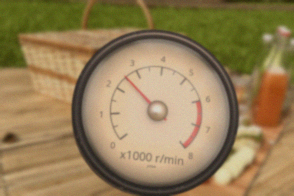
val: {"value": 2500, "unit": "rpm"}
